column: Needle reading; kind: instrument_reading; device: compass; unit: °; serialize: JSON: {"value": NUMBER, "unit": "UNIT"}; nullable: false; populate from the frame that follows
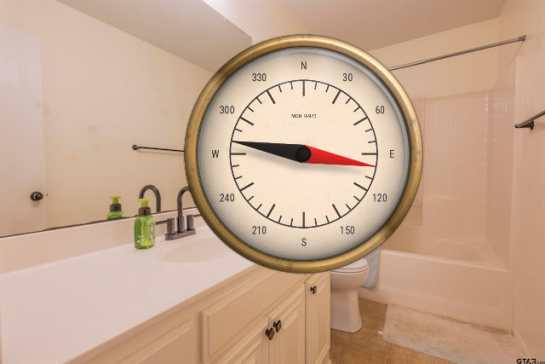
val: {"value": 100, "unit": "°"}
